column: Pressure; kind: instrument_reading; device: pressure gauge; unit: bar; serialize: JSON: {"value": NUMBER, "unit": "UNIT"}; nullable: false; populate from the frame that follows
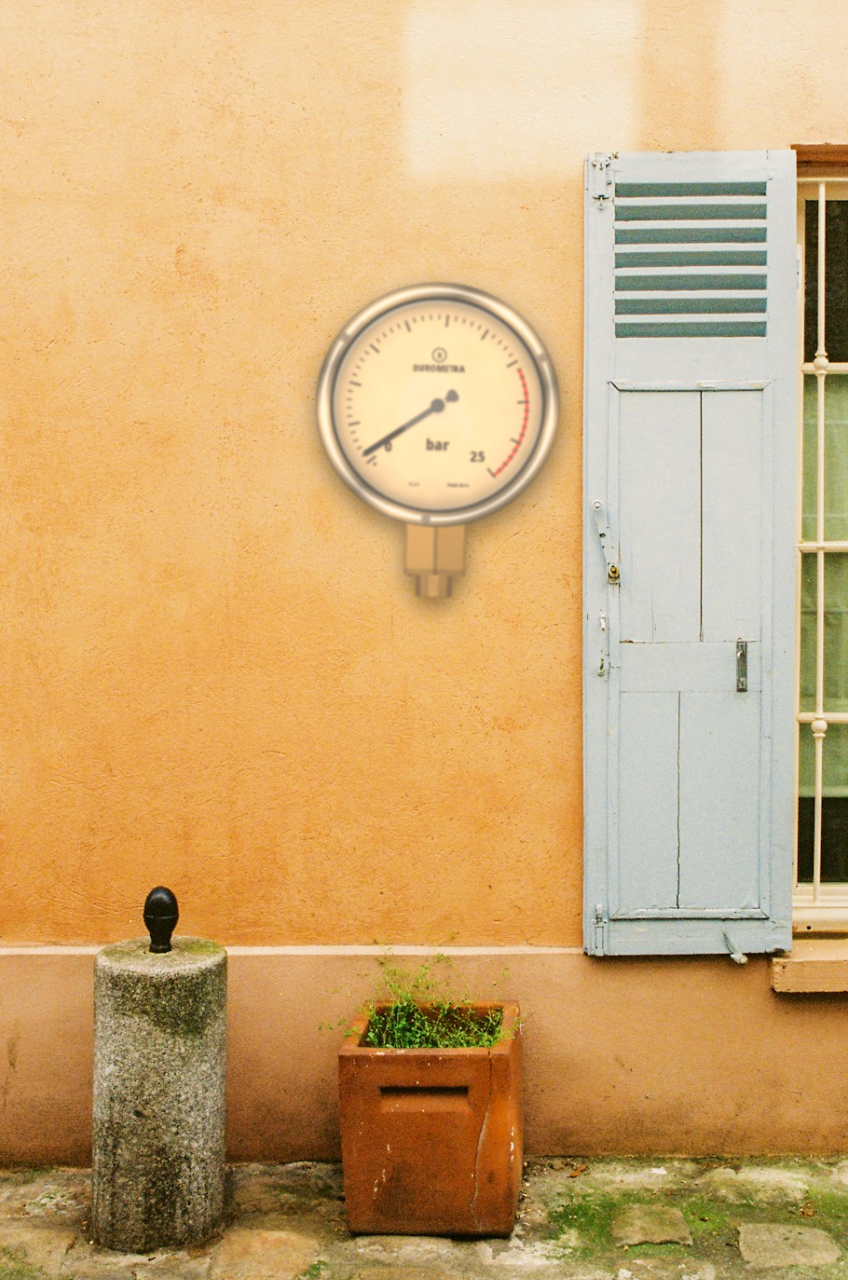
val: {"value": 0.5, "unit": "bar"}
